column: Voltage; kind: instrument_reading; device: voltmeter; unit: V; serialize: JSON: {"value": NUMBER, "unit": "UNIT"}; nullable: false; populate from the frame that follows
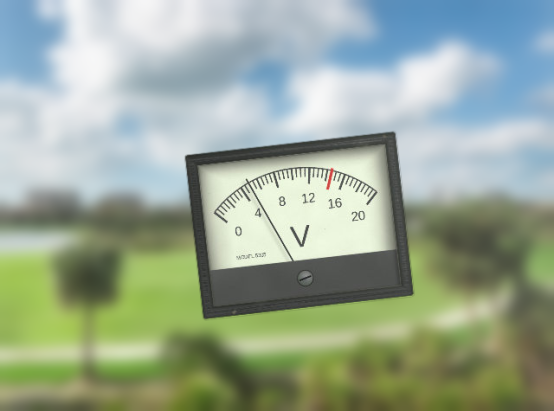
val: {"value": 5, "unit": "V"}
